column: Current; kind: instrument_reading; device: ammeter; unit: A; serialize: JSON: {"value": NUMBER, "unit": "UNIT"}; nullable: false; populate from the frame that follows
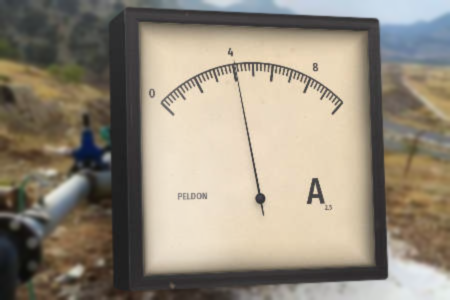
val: {"value": 4, "unit": "A"}
